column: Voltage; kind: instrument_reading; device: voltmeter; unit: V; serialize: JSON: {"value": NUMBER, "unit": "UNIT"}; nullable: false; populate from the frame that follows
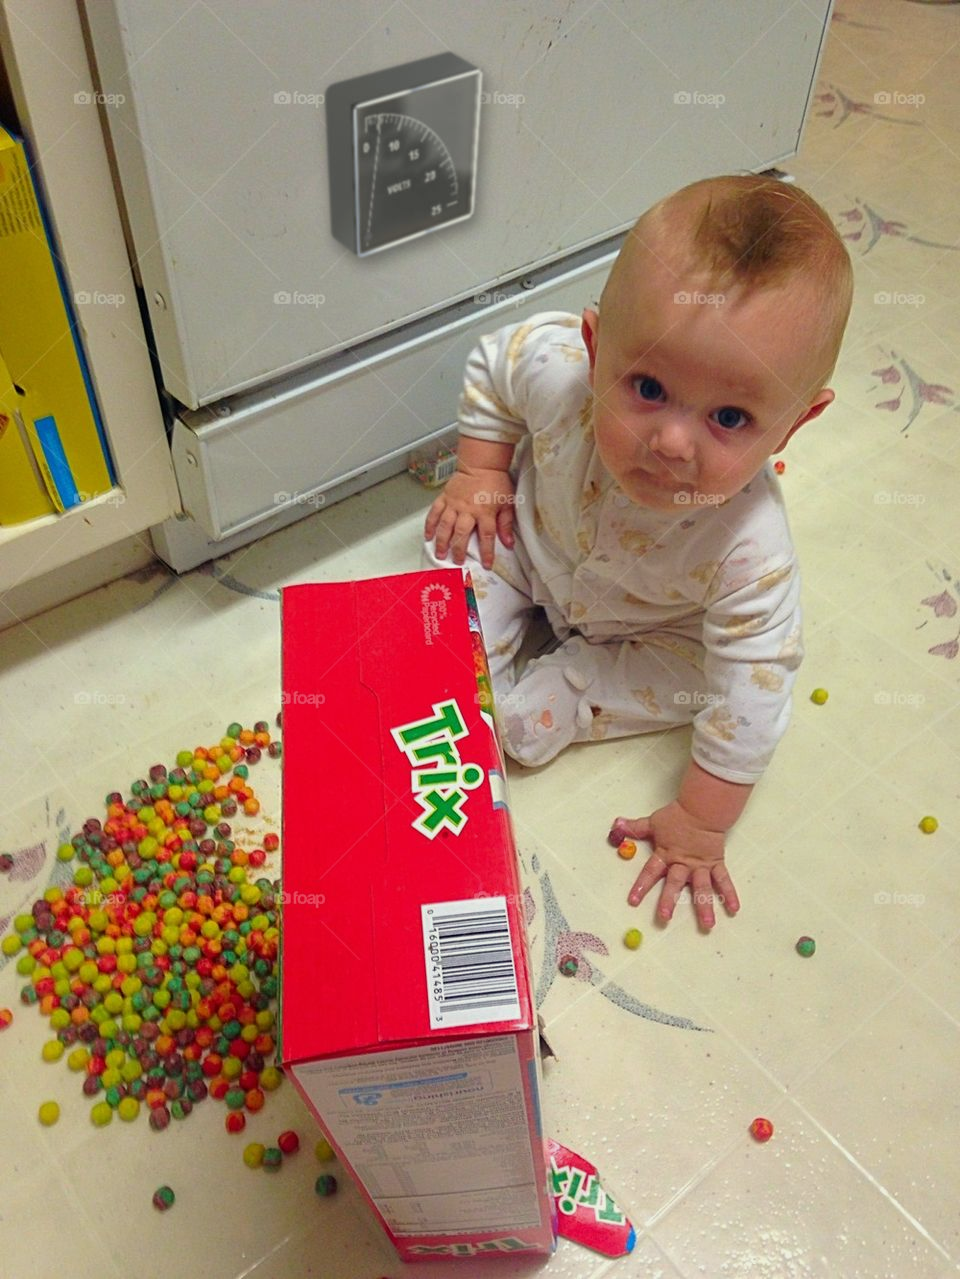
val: {"value": 5, "unit": "V"}
